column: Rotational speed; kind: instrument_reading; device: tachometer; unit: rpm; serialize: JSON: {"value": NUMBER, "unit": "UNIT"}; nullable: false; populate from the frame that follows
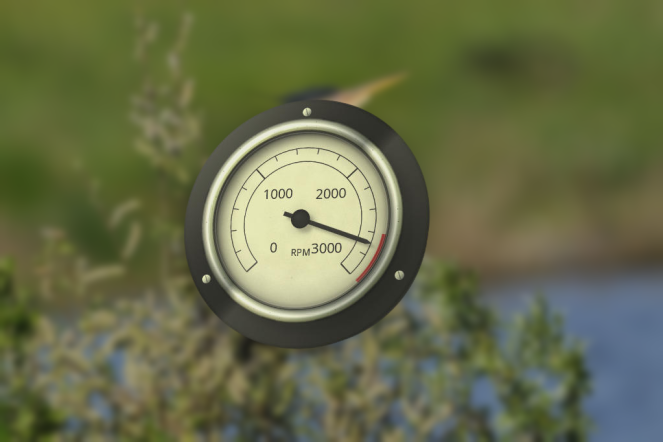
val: {"value": 2700, "unit": "rpm"}
